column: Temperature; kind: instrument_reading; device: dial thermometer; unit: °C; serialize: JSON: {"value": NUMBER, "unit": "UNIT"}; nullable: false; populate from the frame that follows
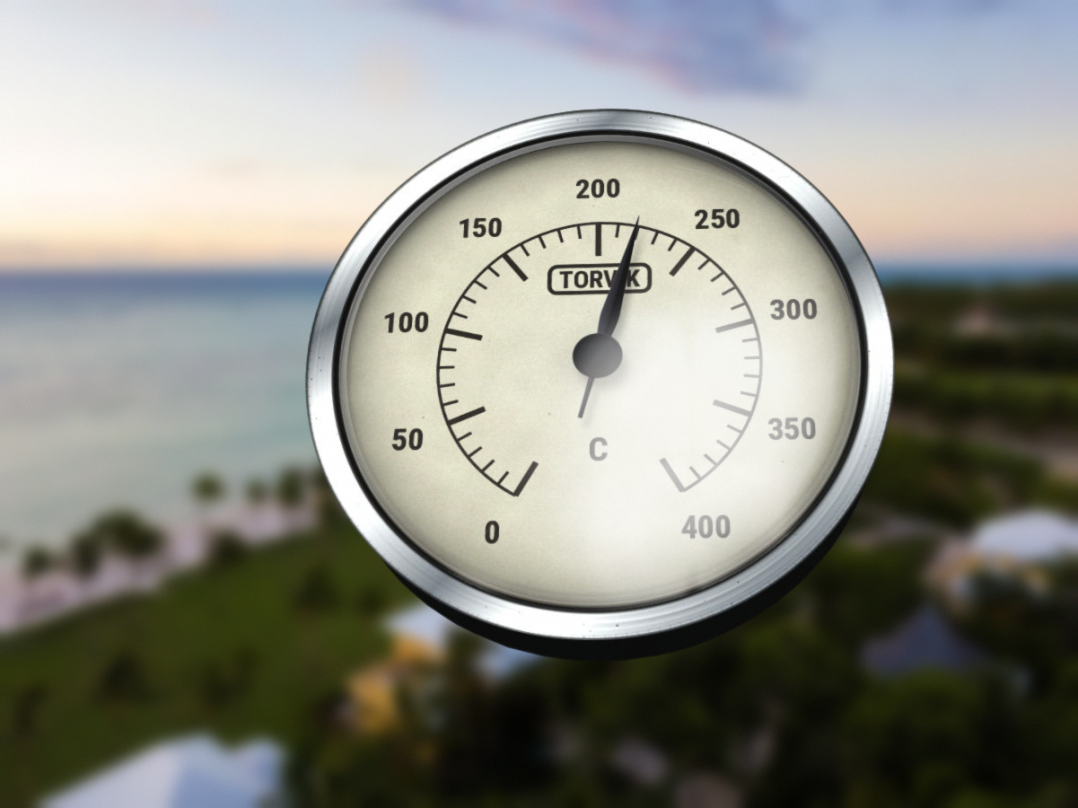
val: {"value": 220, "unit": "°C"}
